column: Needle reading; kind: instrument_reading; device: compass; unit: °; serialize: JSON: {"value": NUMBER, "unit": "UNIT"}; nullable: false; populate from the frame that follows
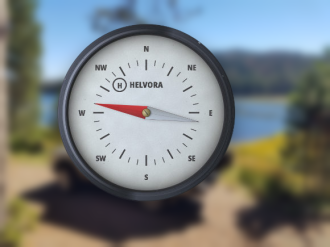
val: {"value": 280, "unit": "°"}
